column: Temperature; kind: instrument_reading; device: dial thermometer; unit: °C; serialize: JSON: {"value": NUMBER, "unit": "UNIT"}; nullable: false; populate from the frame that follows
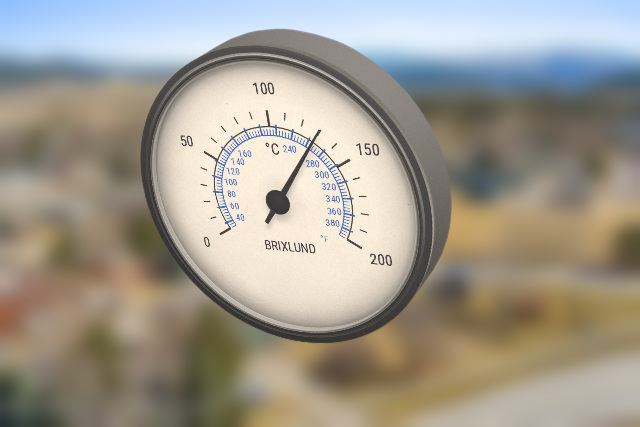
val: {"value": 130, "unit": "°C"}
